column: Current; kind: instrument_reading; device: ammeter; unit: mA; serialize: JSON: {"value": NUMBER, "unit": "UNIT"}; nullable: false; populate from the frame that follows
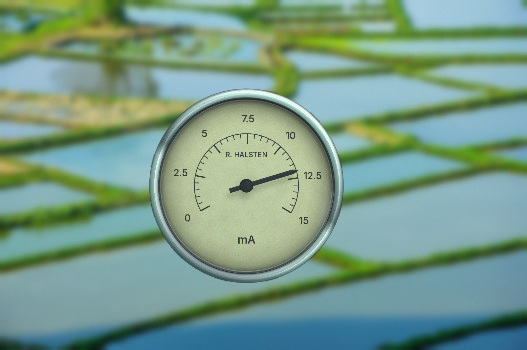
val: {"value": 12, "unit": "mA"}
